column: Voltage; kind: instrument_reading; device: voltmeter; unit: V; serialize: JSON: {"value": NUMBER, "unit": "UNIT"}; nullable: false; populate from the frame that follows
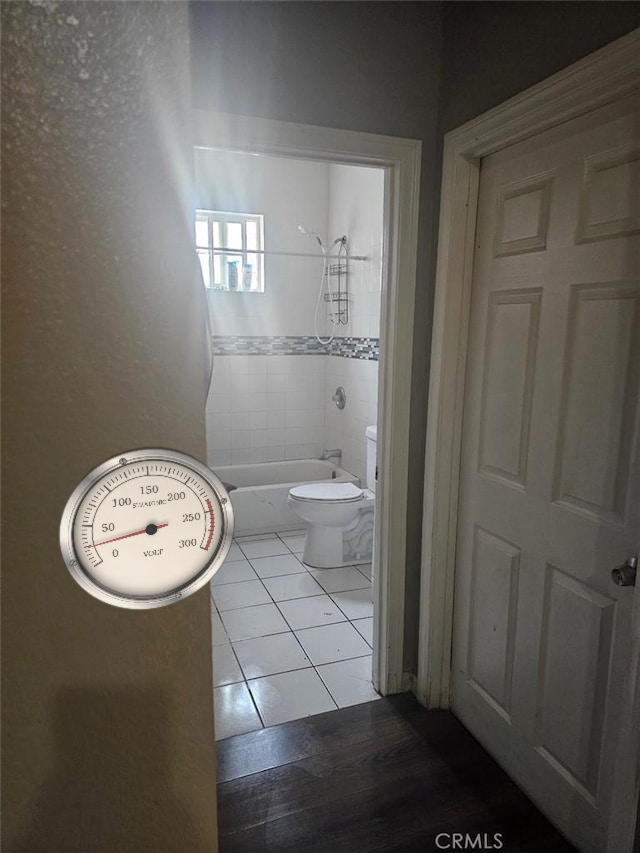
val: {"value": 25, "unit": "V"}
